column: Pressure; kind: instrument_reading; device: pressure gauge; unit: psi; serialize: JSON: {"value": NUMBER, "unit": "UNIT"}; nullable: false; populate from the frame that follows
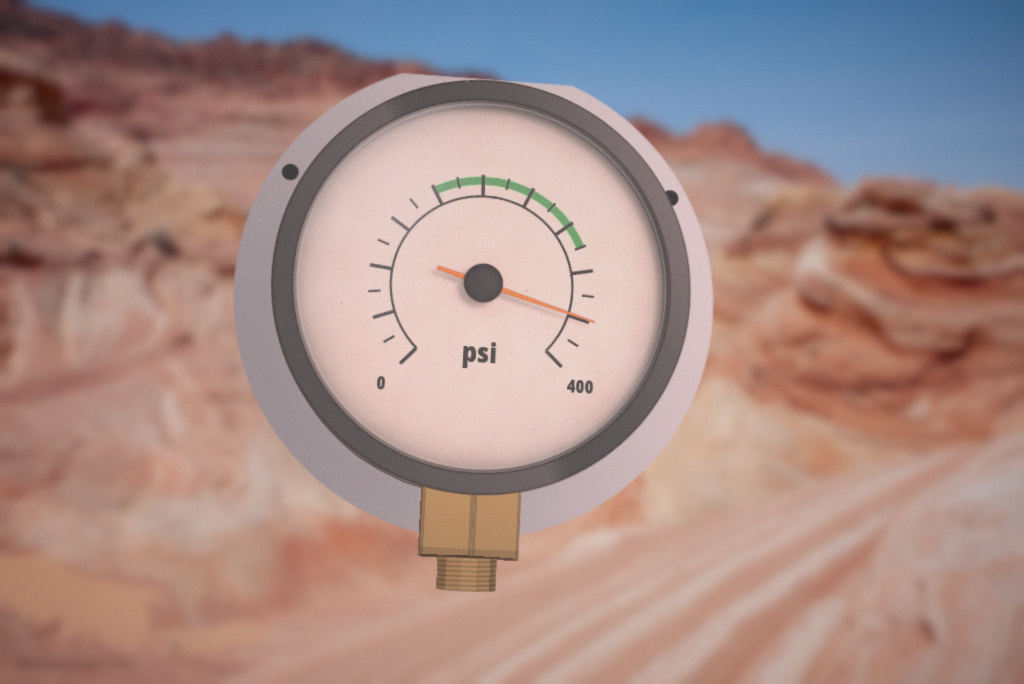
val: {"value": 360, "unit": "psi"}
